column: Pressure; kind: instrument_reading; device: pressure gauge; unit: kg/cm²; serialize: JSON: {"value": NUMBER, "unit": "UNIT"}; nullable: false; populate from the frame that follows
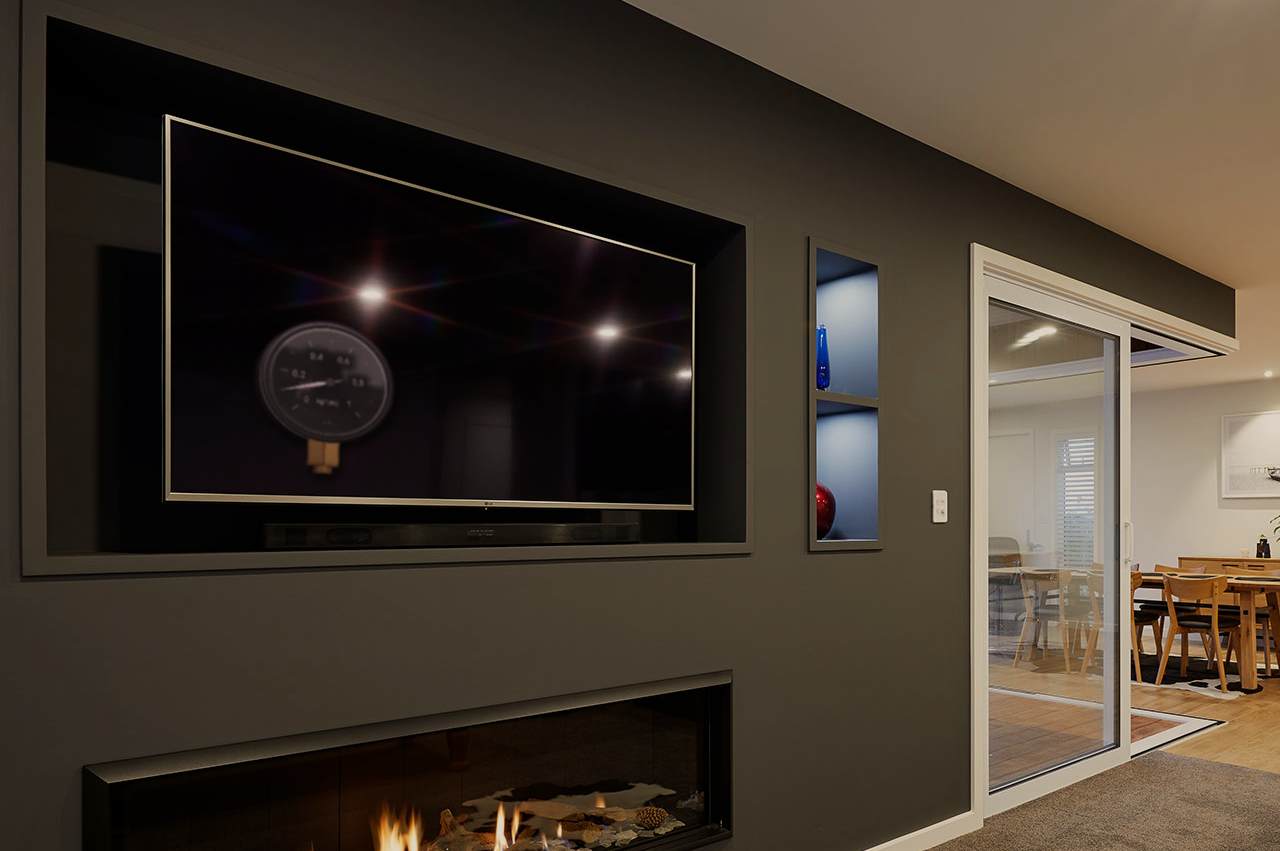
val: {"value": 0.1, "unit": "kg/cm²"}
